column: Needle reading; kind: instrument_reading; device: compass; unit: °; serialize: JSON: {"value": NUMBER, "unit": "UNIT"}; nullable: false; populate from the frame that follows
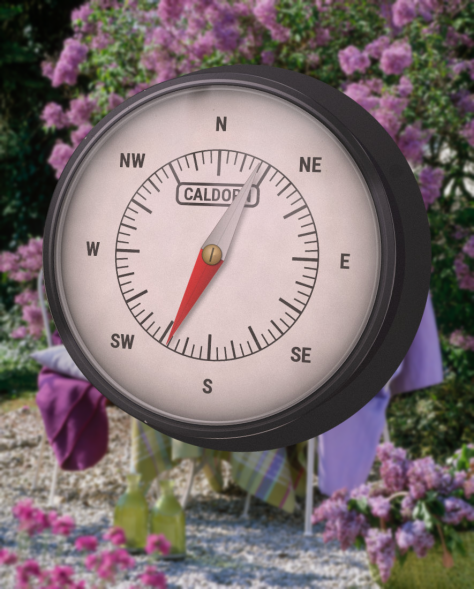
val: {"value": 205, "unit": "°"}
